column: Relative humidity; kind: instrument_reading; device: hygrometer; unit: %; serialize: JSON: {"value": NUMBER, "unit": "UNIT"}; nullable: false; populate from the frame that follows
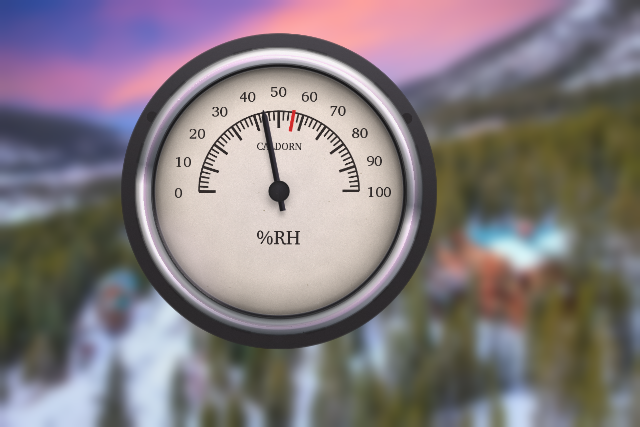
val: {"value": 44, "unit": "%"}
